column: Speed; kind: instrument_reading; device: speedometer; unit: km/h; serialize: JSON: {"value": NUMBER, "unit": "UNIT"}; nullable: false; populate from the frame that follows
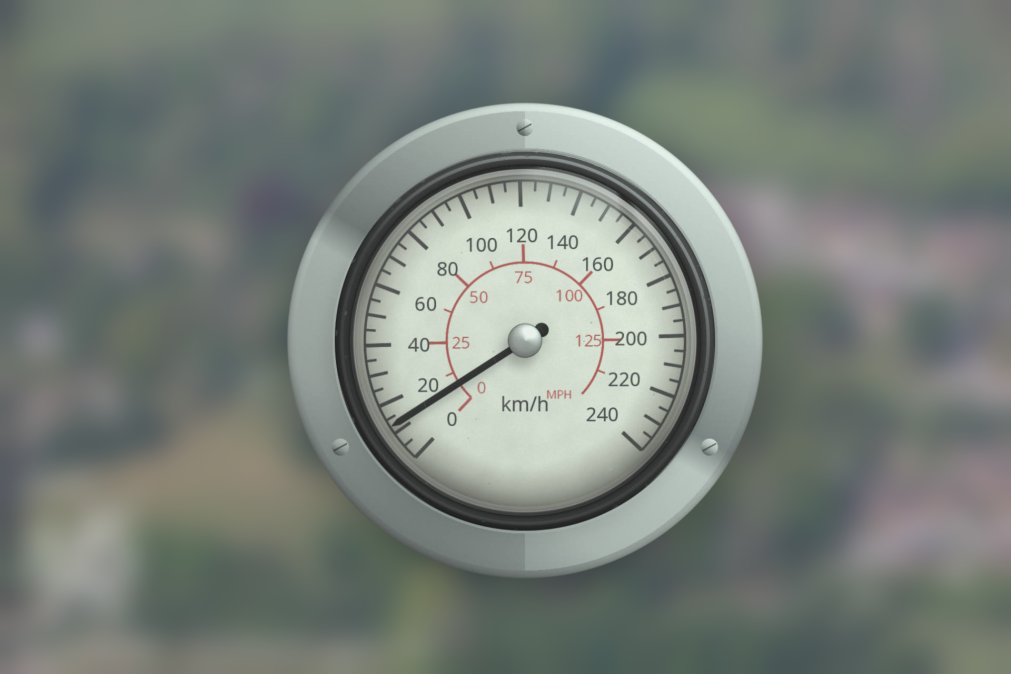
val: {"value": 12.5, "unit": "km/h"}
